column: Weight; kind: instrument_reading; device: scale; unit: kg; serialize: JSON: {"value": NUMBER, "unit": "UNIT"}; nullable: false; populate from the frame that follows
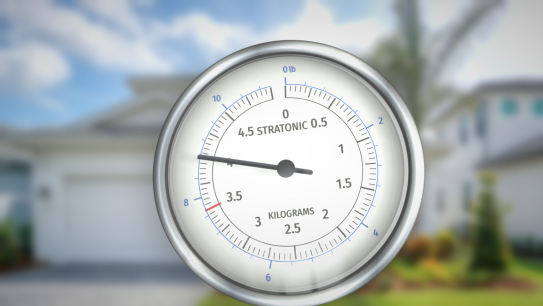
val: {"value": 4, "unit": "kg"}
